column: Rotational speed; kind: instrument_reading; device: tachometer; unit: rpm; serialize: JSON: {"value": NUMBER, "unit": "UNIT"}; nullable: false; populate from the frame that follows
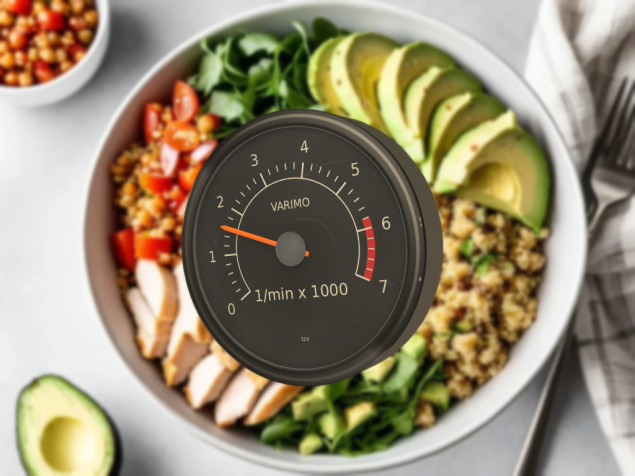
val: {"value": 1600, "unit": "rpm"}
